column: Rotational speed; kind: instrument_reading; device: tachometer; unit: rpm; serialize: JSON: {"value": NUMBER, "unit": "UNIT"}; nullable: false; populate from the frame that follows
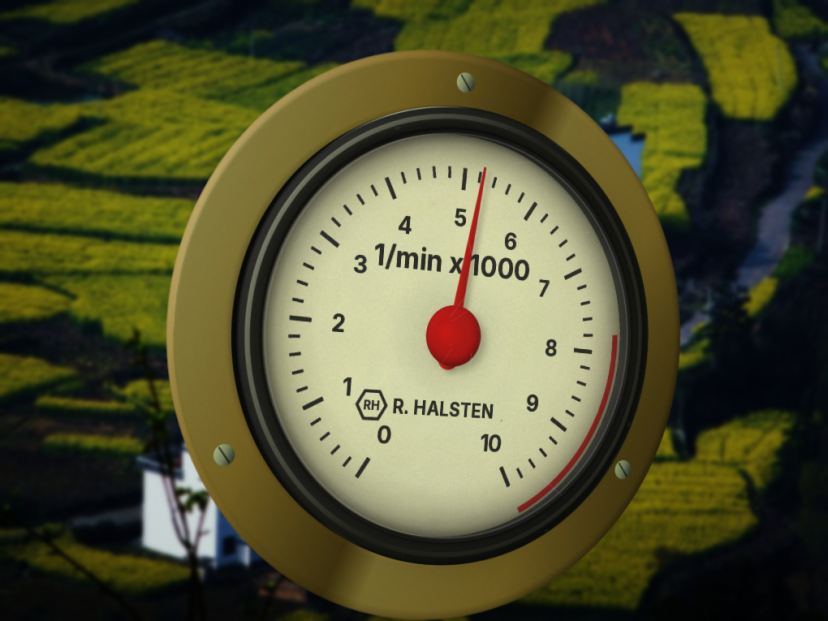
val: {"value": 5200, "unit": "rpm"}
